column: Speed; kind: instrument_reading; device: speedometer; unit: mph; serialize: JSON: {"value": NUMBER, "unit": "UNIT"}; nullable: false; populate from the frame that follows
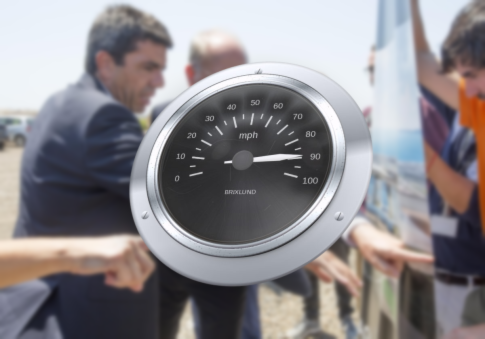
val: {"value": 90, "unit": "mph"}
